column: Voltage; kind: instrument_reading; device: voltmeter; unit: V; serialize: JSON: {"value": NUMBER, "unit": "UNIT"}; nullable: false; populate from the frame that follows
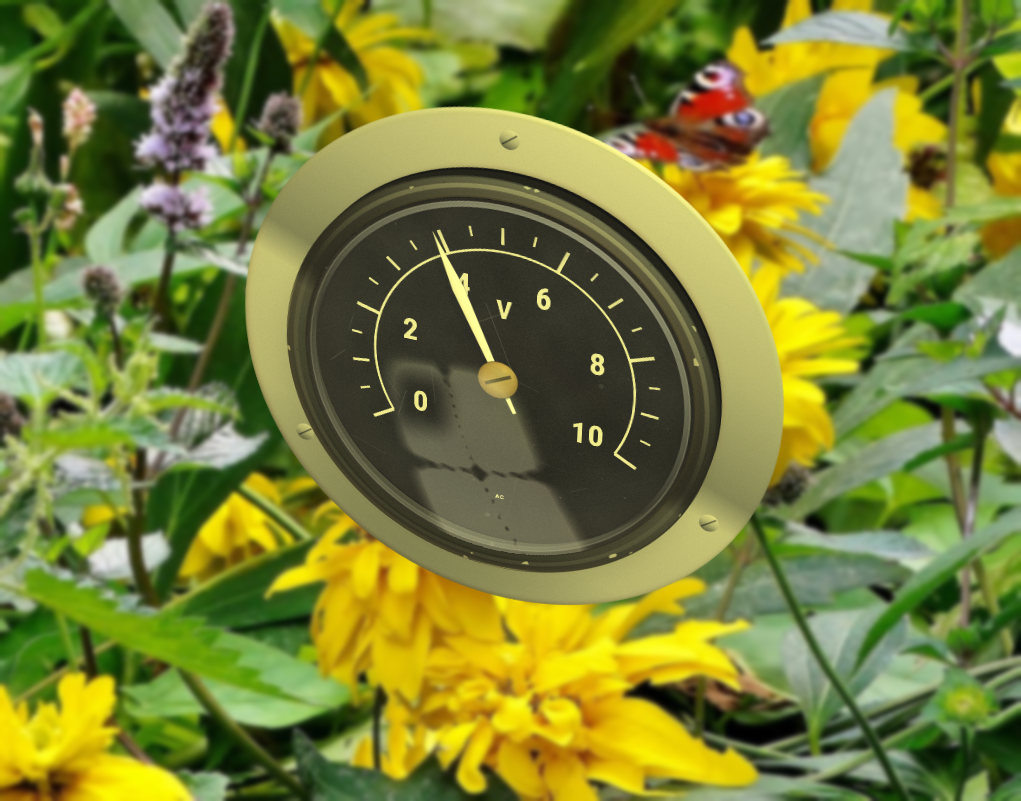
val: {"value": 4, "unit": "V"}
